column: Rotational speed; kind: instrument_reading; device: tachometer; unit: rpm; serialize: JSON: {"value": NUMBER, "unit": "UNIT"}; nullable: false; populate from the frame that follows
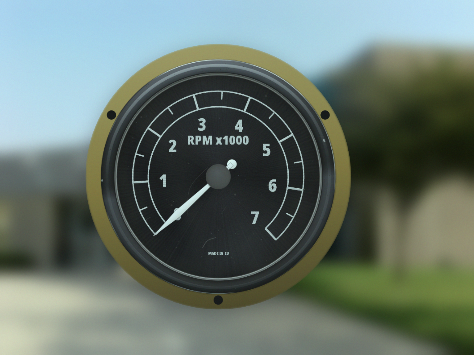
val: {"value": 0, "unit": "rpm"}
